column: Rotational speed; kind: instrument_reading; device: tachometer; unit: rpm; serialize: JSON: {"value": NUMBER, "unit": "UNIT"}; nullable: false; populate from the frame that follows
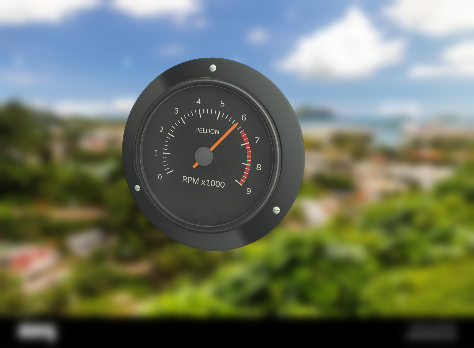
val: {"value": 6000, "unit": "rpm"}
